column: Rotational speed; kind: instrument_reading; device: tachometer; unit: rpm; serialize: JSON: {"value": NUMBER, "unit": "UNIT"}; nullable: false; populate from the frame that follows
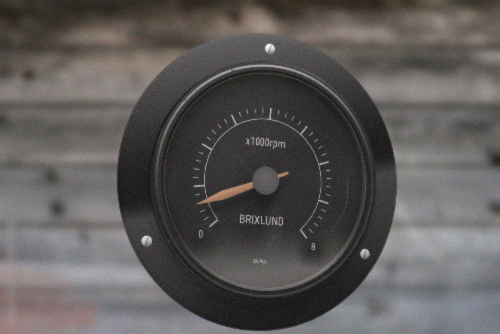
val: {"value": 600, "unit": "rpm"}
